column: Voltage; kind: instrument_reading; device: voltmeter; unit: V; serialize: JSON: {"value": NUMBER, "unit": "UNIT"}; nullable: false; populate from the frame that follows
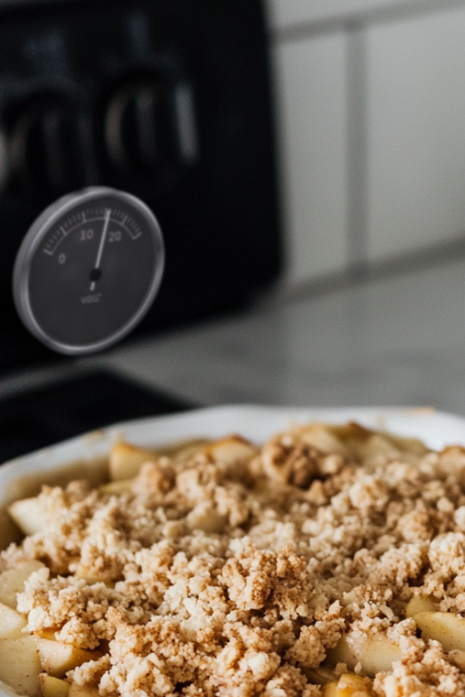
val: {"value": 15, "unit": "V"}
